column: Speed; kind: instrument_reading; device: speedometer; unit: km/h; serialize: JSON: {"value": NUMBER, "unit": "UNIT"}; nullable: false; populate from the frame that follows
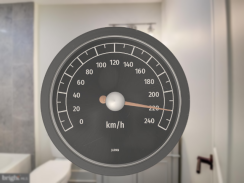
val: {"value": 220, "unit": "km/h"}
